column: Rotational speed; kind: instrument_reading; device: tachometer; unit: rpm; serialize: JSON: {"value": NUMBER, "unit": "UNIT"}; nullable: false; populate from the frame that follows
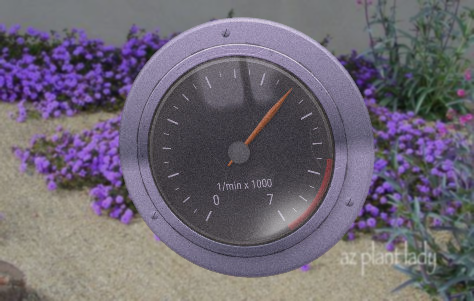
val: {"value": 4500, "unit": "rpm"}
